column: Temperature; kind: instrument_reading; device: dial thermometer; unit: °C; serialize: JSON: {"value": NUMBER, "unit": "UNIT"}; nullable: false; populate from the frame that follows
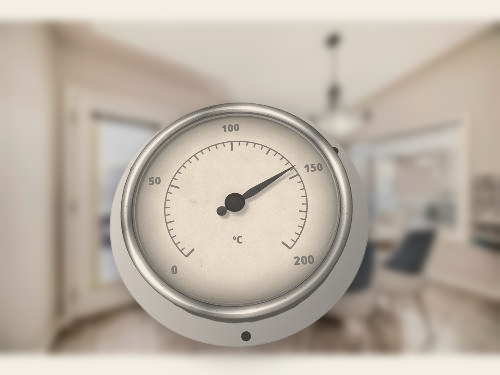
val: {"value": 145, "unit": "°C"}
